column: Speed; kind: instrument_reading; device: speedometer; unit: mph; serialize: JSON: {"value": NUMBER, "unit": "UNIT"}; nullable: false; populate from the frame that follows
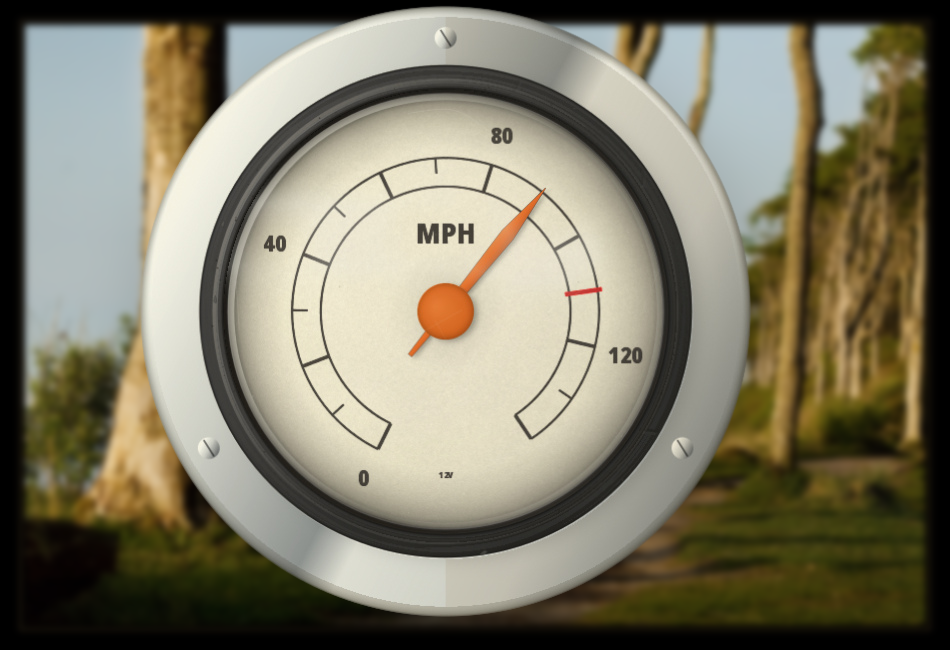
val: {"value": 90, "unit": "mph"}
